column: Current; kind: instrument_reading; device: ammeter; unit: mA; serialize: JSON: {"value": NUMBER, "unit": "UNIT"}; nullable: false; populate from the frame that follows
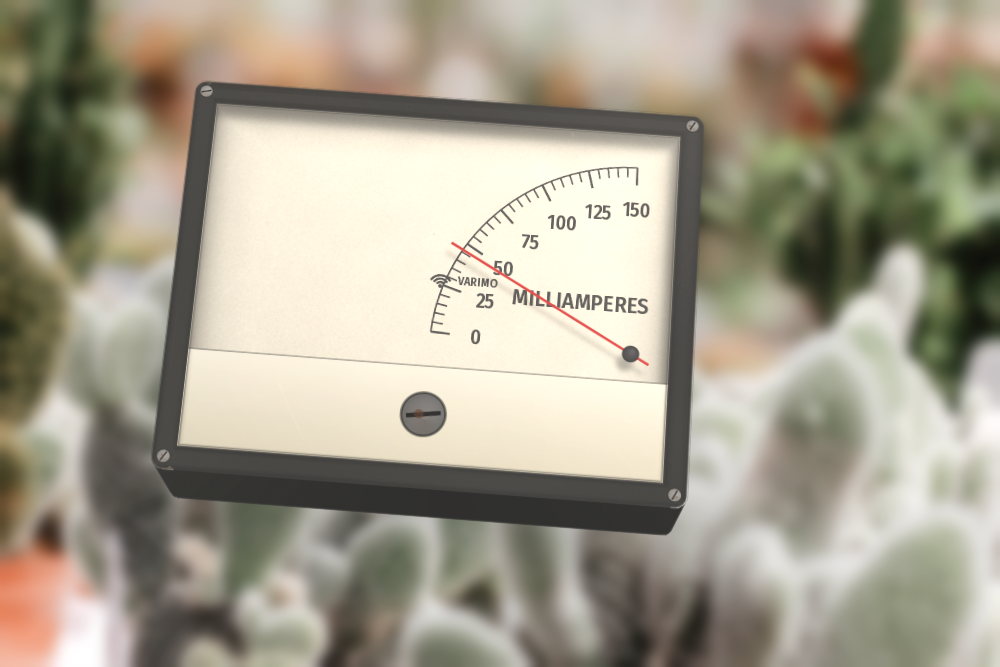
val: {"value": 45, "unit": "mA"}
